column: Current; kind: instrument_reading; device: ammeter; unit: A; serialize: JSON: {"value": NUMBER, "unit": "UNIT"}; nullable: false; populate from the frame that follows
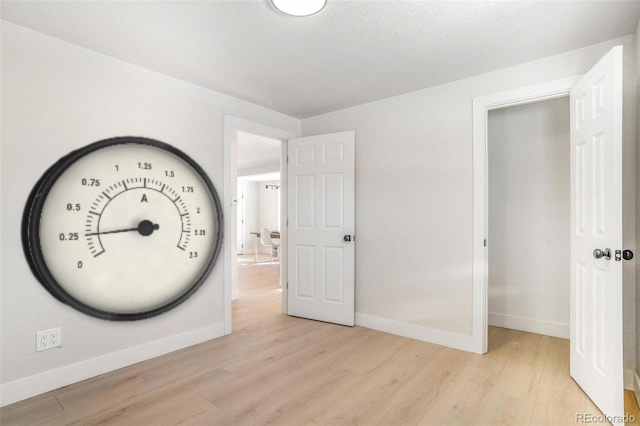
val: {"value": 0.25, "unit": "A"}
